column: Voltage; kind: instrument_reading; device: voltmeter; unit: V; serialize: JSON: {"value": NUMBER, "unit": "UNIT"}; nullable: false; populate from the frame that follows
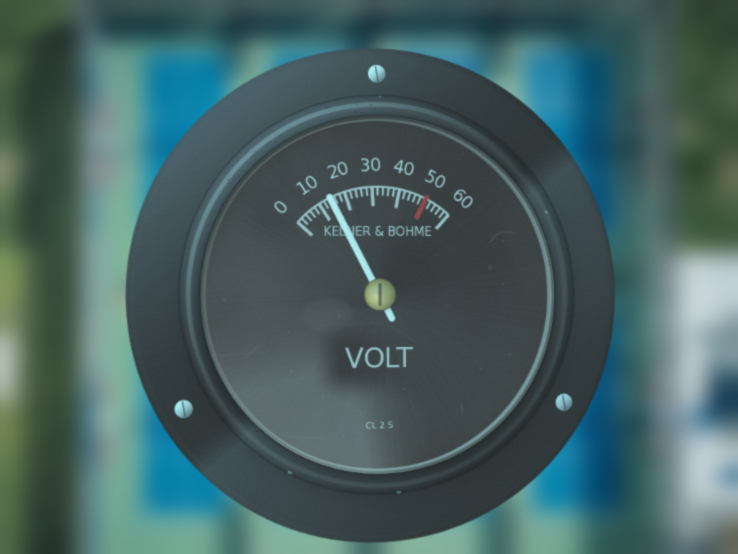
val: {"value": 14, "unit": "V"}
